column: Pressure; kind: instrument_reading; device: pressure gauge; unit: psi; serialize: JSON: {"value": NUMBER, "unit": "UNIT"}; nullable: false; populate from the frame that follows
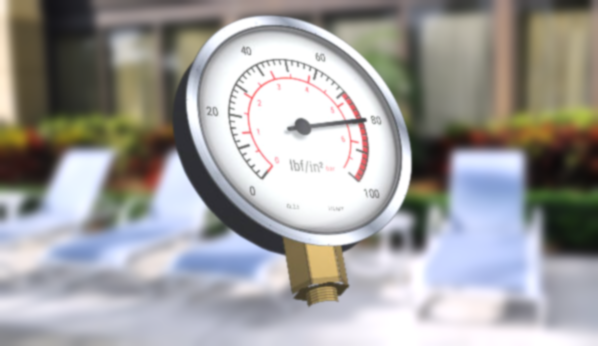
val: {"value": 80, "unit": "psi"}
